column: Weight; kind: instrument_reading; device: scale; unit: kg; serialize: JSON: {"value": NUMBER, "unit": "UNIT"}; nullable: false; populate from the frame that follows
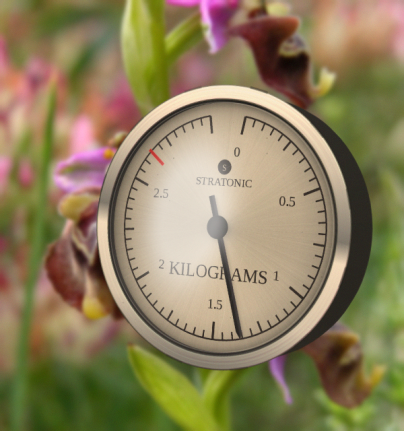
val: {"value": 1.35, "unit": "kg"}
